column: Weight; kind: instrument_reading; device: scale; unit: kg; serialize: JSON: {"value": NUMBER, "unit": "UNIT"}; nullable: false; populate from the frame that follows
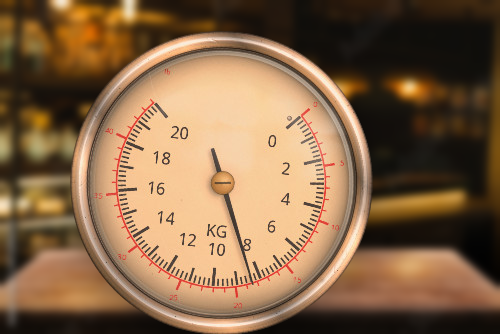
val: {"value": 8.4, "unit": "kg"}
